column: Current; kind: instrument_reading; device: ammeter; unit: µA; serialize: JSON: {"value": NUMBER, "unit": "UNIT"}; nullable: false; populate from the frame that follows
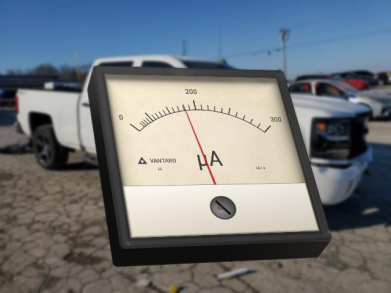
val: {"value": 180, "unit": "µA"}
